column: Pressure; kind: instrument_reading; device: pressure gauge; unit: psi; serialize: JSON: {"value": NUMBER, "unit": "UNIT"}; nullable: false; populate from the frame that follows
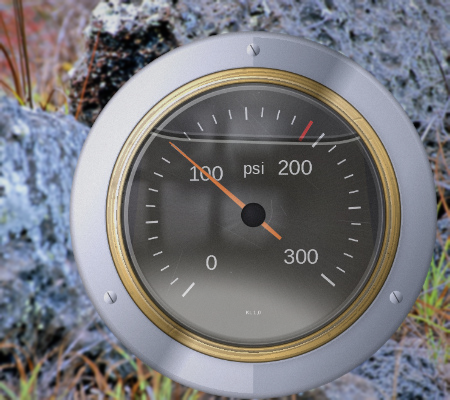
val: {"value": 100, "unit": "psi"}
